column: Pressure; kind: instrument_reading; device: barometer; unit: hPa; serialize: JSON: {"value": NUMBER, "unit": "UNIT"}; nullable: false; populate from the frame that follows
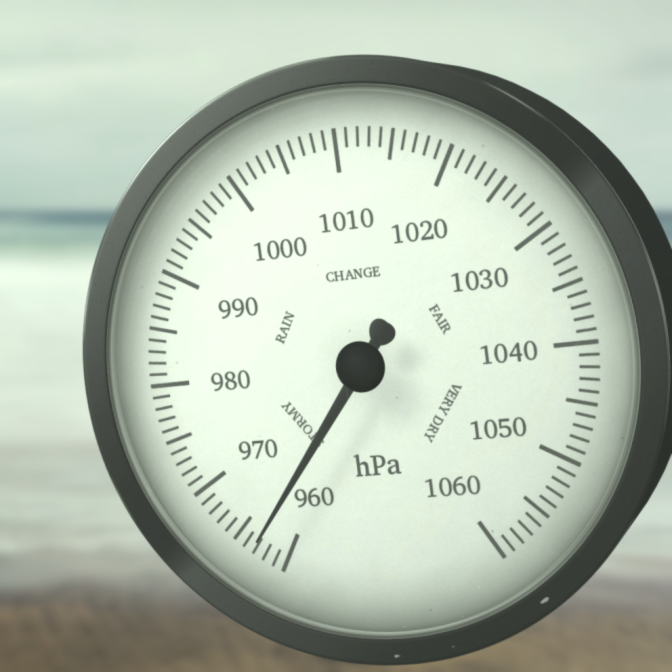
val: {"value": 963, "unit": "hPa"}
